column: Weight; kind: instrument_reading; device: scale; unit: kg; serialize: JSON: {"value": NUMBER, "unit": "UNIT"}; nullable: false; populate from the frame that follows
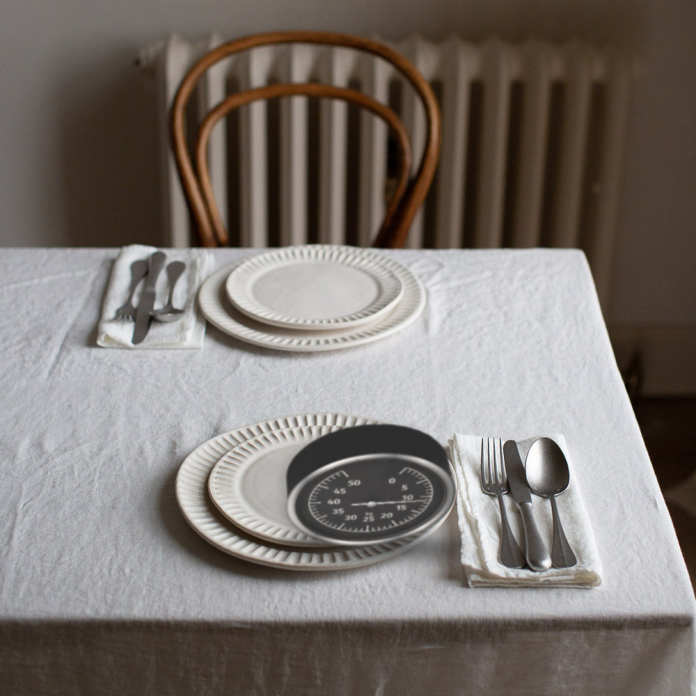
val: {"value": 10, "unit": "kg"}
